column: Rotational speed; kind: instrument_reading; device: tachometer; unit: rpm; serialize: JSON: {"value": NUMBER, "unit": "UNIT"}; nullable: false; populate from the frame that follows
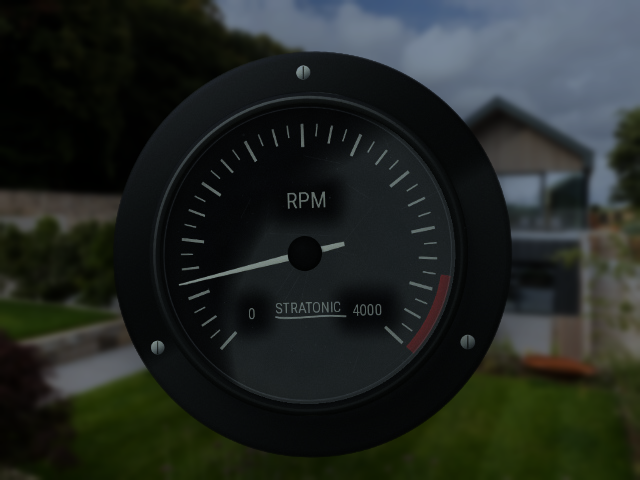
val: {"value": 500, "unit": "rpm"}
